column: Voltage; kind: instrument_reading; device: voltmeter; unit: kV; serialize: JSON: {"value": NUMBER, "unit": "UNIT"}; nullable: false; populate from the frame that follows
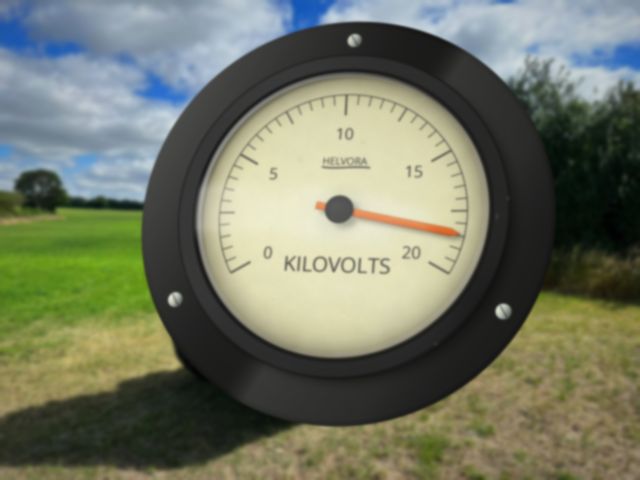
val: {"value": 18.5, "unit": "kV"}
